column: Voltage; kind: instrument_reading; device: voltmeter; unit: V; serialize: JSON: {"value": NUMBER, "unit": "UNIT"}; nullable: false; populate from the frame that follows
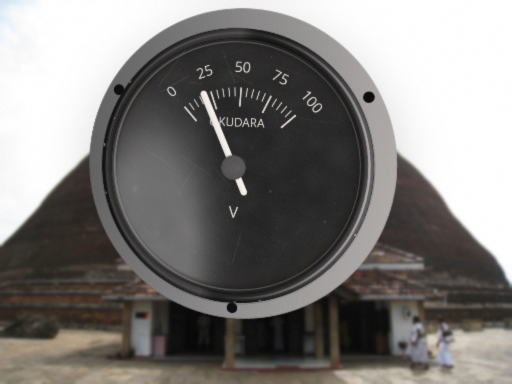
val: {"value": 20, "unit": "V"}
